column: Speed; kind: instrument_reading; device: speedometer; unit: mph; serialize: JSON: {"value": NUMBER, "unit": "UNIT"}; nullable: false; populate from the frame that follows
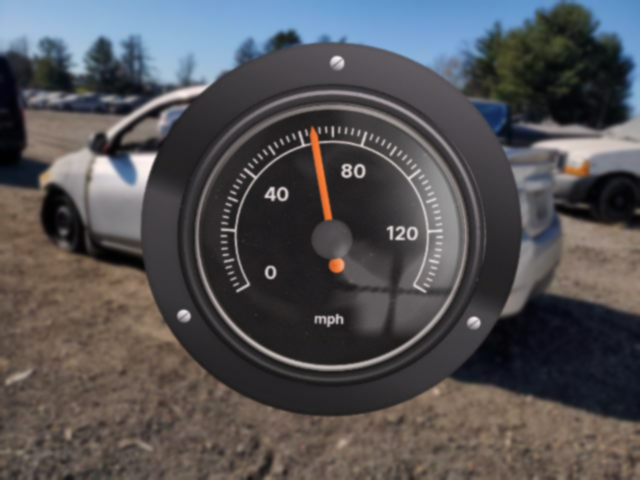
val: {"value": 64, "unit": "mph"}
